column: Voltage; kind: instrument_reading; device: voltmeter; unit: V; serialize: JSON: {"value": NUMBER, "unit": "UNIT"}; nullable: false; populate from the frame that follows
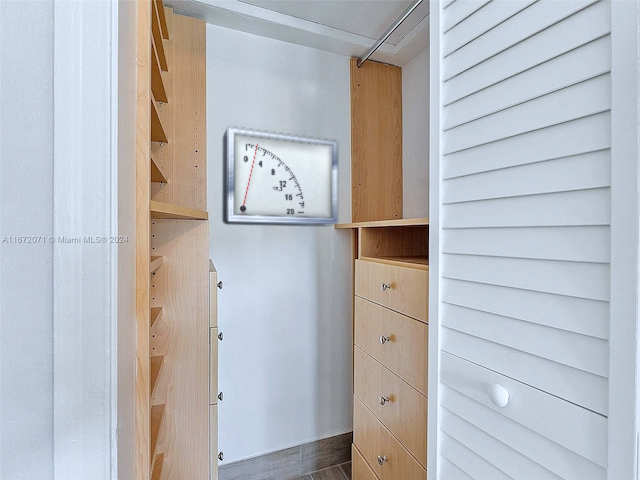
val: {"value": 2, "unit": "V"}
